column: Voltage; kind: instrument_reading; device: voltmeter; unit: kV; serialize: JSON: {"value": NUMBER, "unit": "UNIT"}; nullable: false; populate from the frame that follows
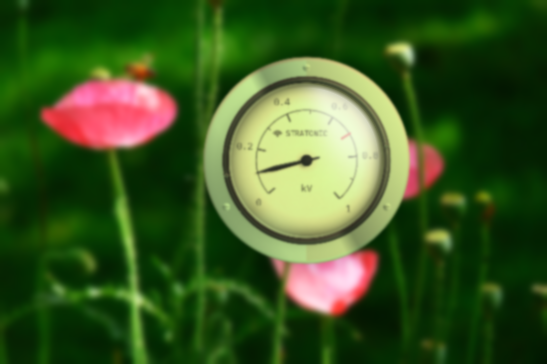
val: {"value": 0.1, "unit": "kV"}
